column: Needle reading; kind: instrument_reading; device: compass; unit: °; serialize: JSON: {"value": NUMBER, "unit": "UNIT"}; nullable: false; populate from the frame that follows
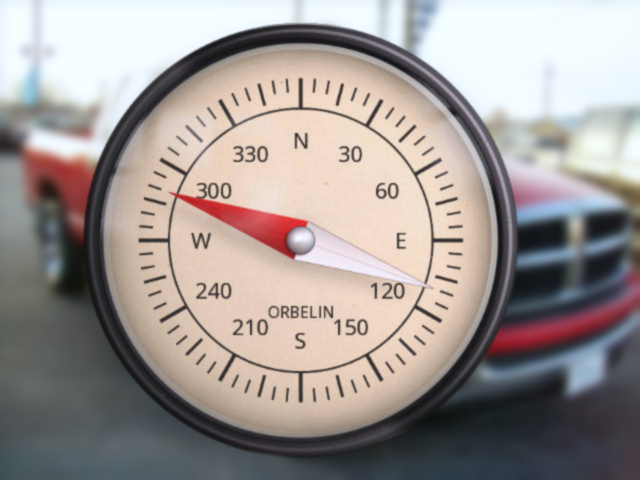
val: {"value": 290, "unit": "°"}
